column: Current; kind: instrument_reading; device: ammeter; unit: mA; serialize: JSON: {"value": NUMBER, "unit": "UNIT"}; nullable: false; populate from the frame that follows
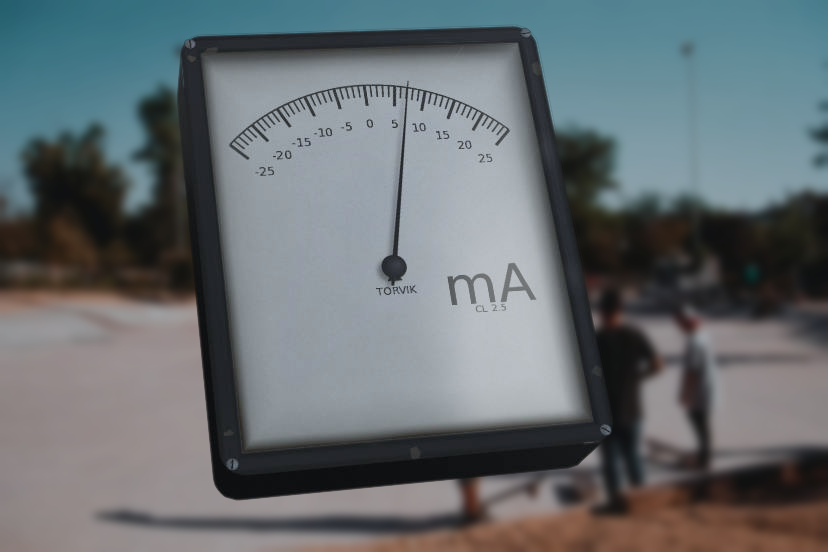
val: {"value": 7, "unit": "mA"}
